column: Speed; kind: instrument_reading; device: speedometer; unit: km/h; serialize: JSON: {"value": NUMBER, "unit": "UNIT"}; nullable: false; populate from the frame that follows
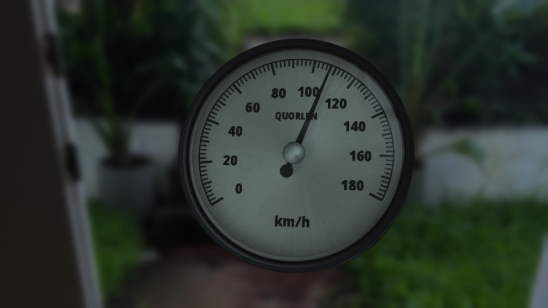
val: {"value": 108, "unit": "km/h"}
